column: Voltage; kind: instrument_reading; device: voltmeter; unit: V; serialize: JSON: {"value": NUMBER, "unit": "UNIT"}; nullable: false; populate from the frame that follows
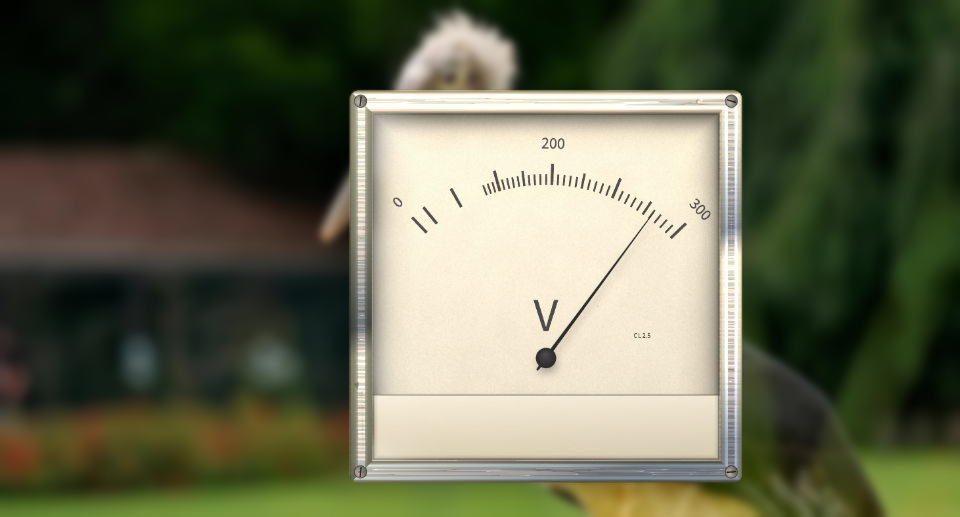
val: {"value": 280, "unit": "V"}
